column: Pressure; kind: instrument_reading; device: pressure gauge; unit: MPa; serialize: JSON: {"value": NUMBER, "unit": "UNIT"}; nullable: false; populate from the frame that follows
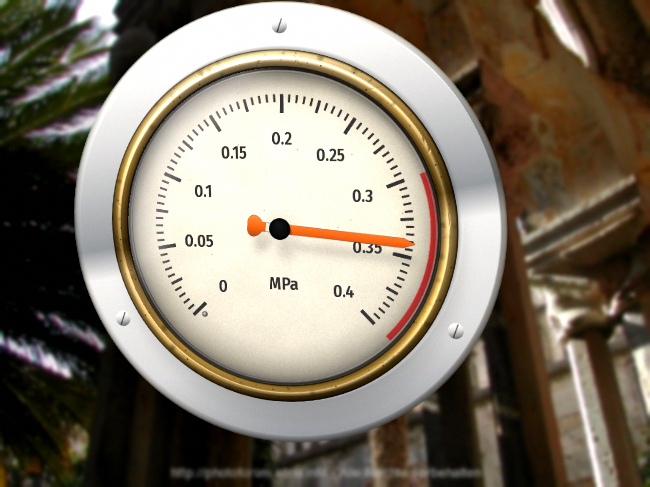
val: {"value": 0.34, "unit": "MPa"}
